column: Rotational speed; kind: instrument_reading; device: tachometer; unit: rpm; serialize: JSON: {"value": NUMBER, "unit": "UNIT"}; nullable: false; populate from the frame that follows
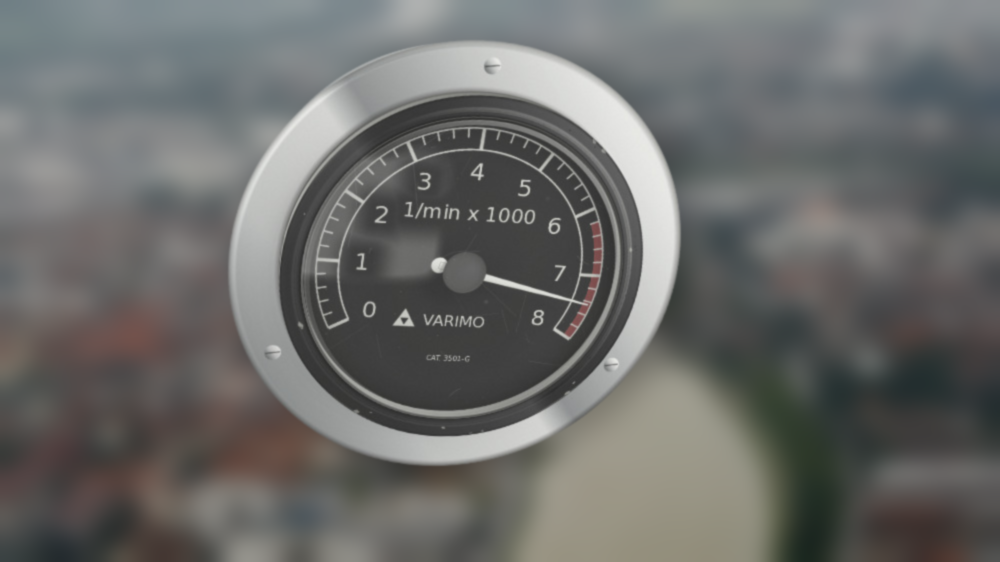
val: {"value": 7400, "unit": "rpm"}
